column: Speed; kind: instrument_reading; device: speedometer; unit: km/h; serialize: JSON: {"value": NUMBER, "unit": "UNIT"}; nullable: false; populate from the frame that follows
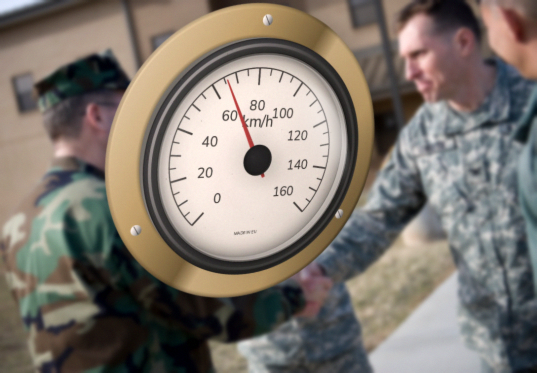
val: {"value": 65, "unit": "km/h"}
